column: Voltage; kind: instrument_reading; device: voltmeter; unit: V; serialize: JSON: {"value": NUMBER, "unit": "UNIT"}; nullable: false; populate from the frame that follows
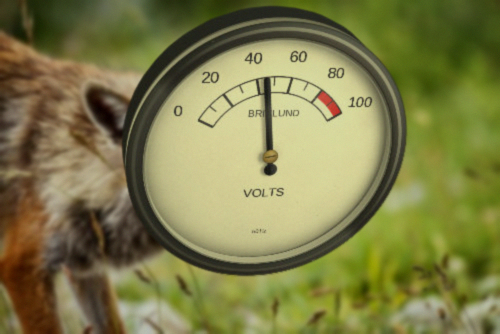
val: {"value": 45, "unit": "V"}
